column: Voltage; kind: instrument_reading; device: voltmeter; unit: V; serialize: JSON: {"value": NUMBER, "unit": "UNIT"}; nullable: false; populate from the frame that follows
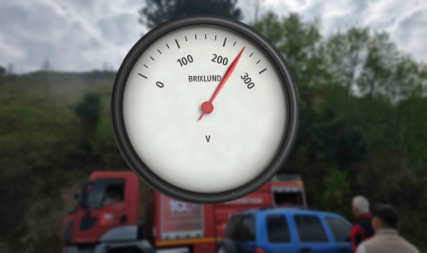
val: {"value": 240, "unit": "V"}
